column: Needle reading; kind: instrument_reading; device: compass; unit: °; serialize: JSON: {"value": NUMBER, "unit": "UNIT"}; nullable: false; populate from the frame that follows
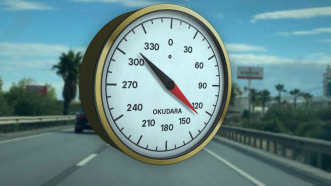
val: {"value": 130, "unit": "°"}
